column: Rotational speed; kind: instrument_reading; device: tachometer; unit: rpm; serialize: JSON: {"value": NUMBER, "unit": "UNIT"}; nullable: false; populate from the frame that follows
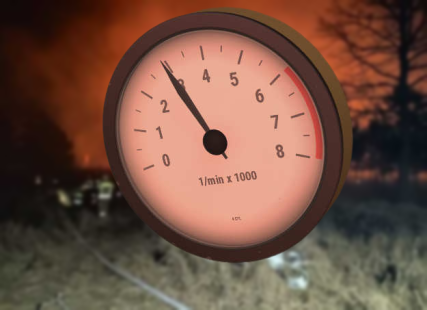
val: {"value": 3000, "unit": "rpm"}
